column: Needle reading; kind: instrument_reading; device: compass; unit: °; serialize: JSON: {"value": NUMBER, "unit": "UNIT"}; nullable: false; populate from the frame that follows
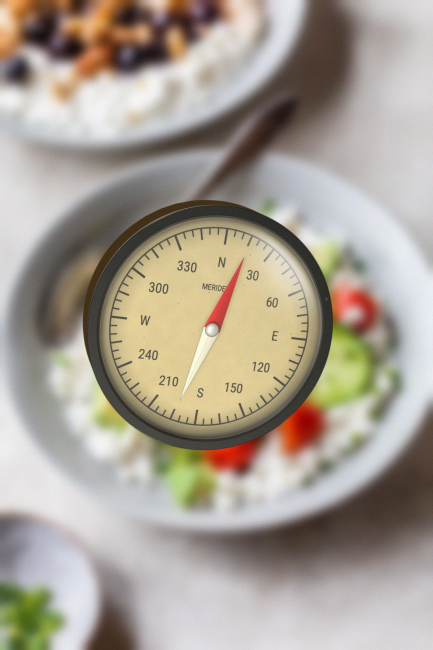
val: {"value": 15, "unit": "°"}
